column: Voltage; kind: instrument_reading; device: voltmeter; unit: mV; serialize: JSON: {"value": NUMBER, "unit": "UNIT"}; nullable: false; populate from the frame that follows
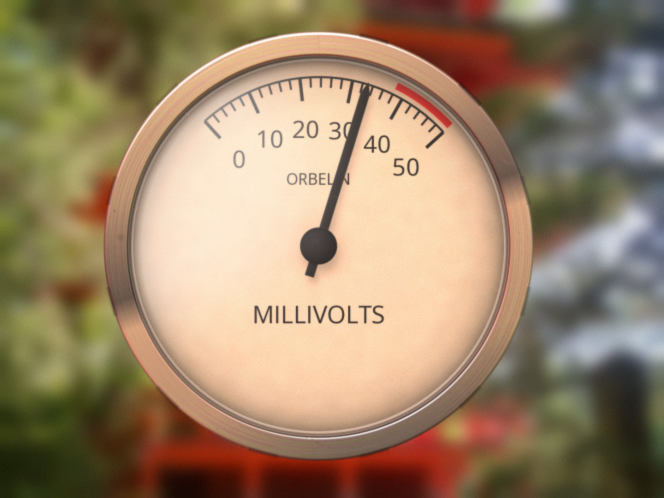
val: {"value": 33, "unit": "mV"}
